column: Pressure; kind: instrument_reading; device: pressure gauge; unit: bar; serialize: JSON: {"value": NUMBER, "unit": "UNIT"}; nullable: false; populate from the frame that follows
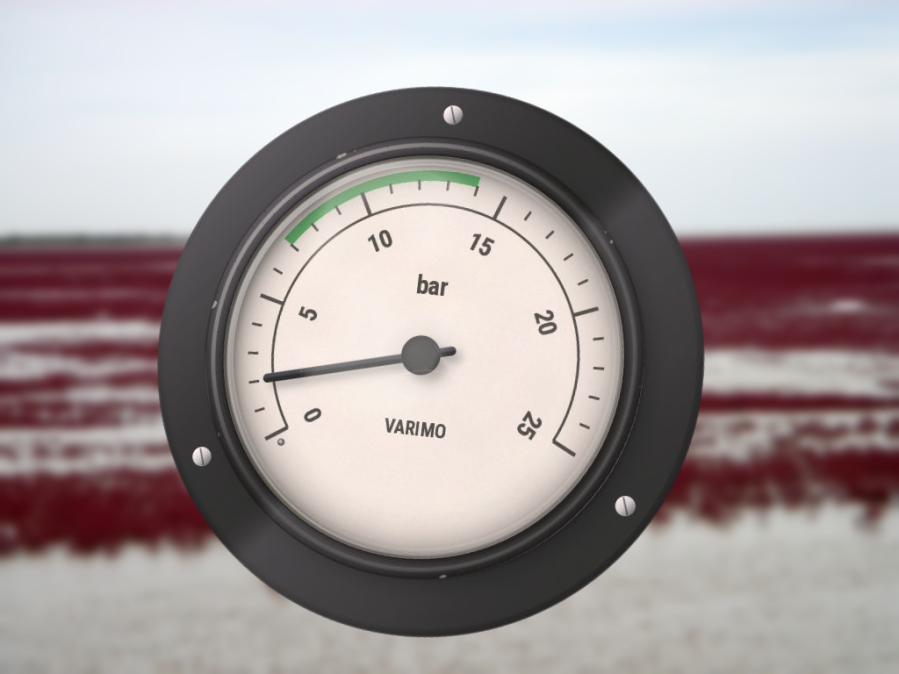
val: {"value": 2, "unit": "bar"}
